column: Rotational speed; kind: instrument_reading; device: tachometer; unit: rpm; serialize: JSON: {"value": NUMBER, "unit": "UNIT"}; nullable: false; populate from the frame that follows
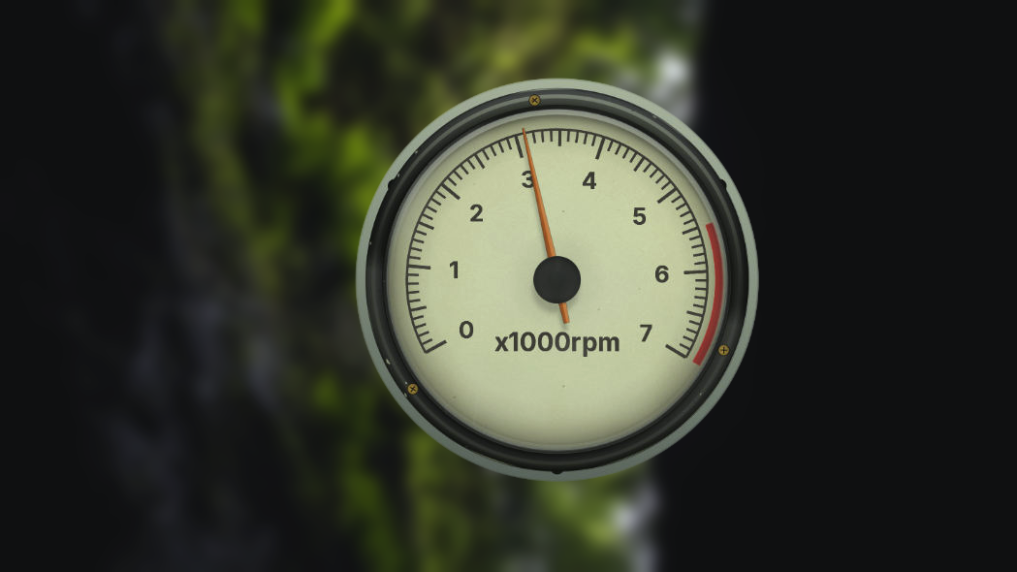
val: {"value": 3100, "unit": "rpm"}
